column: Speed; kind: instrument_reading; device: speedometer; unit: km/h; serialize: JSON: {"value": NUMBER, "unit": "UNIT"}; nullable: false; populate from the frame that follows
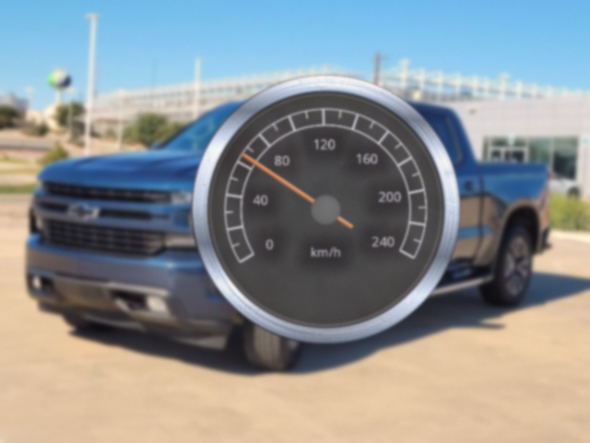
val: {"value": 65, "unit": "km/h"}
